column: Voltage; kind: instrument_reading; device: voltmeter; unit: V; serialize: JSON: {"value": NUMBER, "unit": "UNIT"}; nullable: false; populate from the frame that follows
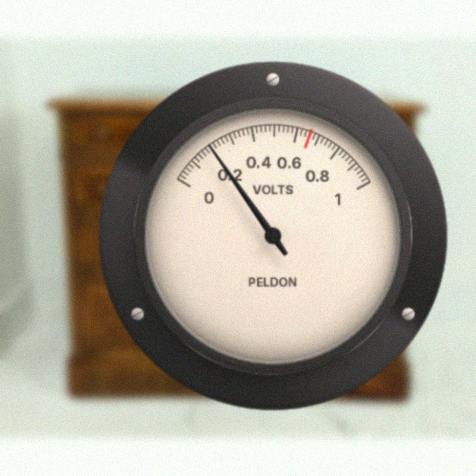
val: {"value": 0.2, "unit": "V"}
